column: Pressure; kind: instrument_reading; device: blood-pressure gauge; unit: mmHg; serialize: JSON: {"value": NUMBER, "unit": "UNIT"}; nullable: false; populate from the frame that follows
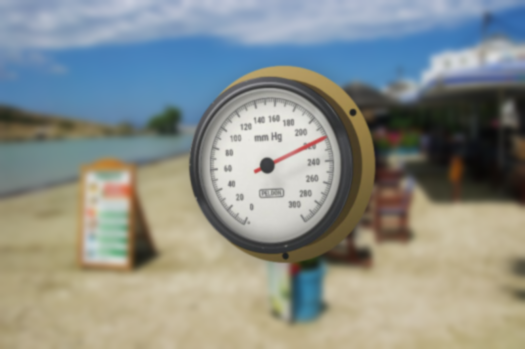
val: {"value": 220, "unit": "mmHg"}
